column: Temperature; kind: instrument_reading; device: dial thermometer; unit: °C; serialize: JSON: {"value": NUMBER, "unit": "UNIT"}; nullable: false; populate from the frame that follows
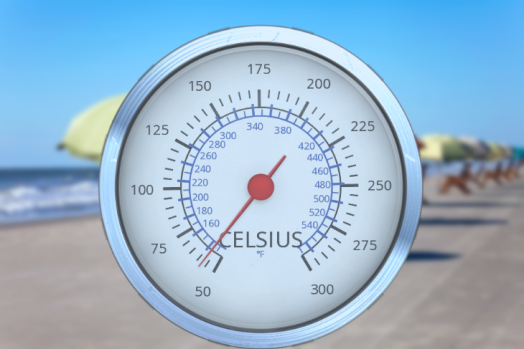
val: {"value": 57.5, "unit": "°C"}
